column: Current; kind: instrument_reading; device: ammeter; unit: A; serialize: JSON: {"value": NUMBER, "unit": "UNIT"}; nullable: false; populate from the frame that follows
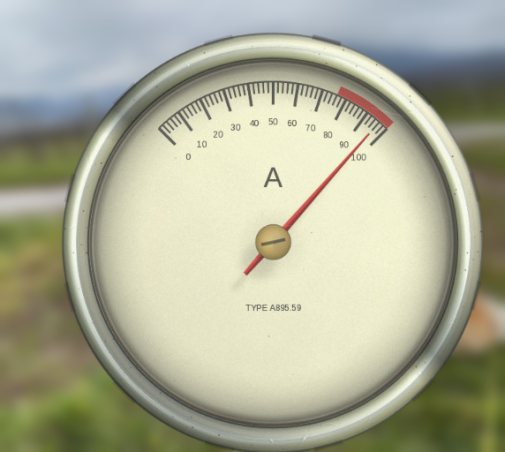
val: {"value": 96, "unit": "A"}
